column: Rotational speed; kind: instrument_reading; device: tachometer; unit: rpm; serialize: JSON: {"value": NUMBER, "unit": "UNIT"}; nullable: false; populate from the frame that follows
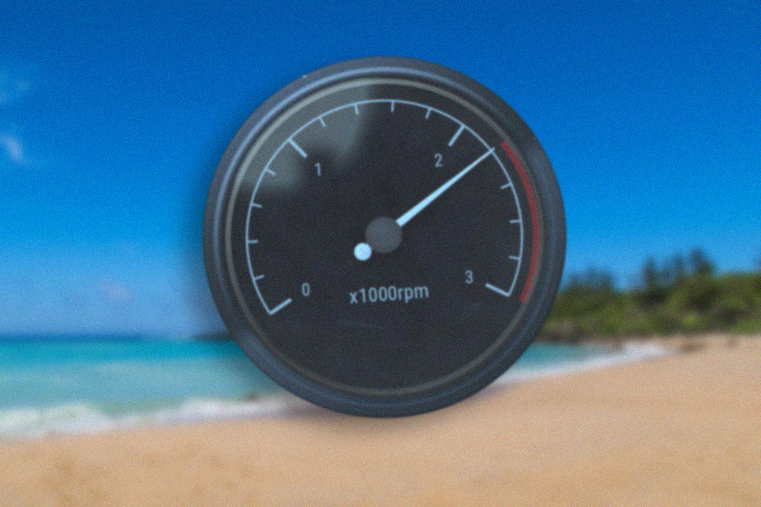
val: {"value": 2200, "unit": "rpm"}
